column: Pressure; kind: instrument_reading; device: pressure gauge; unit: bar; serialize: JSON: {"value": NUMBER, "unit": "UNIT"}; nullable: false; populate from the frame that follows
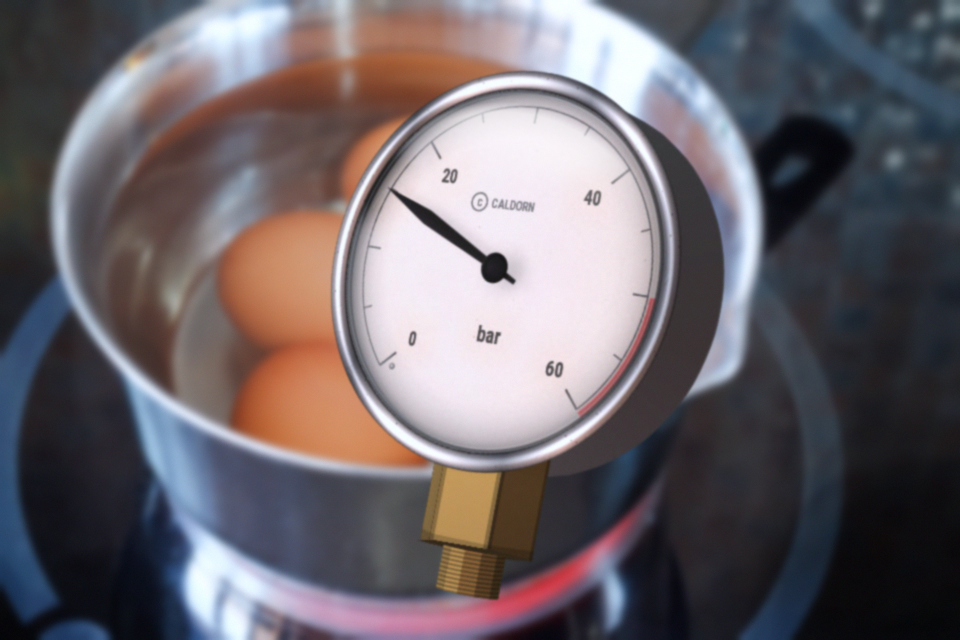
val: {"value": 15, "unit": "bar"}
